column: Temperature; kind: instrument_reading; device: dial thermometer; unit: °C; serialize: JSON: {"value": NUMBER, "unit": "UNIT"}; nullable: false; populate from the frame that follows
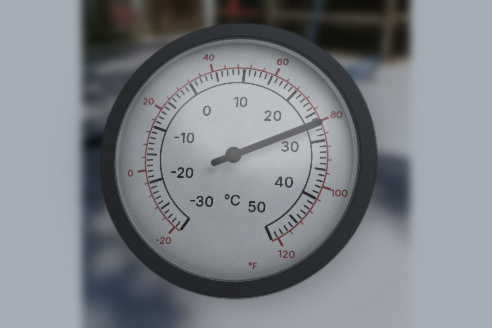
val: {"value": 27, "unit": "°C"}
